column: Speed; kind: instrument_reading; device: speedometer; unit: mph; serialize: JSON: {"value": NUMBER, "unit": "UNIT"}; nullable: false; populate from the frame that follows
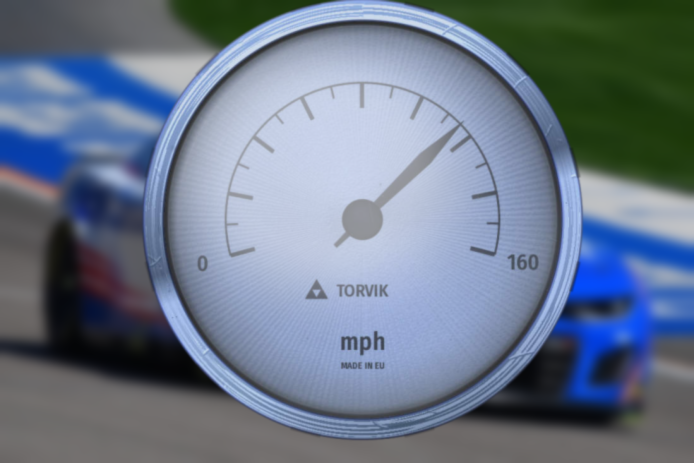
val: {"value": 115, "unit": "mph"}
